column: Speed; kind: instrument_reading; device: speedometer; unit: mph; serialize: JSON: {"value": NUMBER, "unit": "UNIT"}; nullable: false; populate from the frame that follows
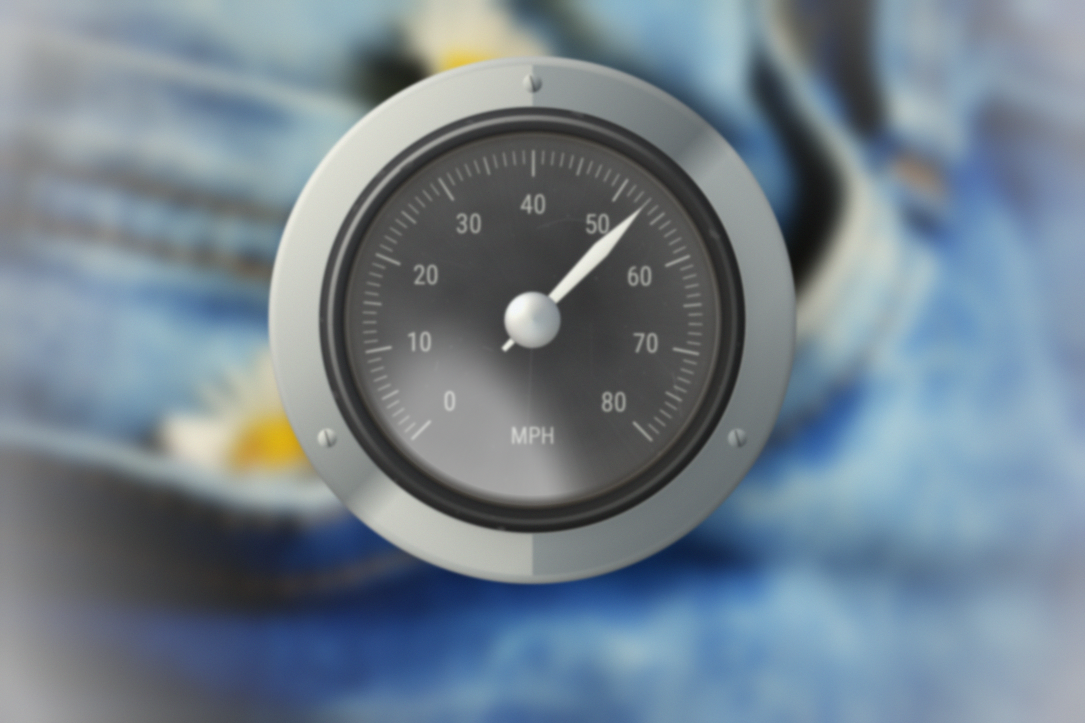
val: {"value": 53, "unit": "mph"}
